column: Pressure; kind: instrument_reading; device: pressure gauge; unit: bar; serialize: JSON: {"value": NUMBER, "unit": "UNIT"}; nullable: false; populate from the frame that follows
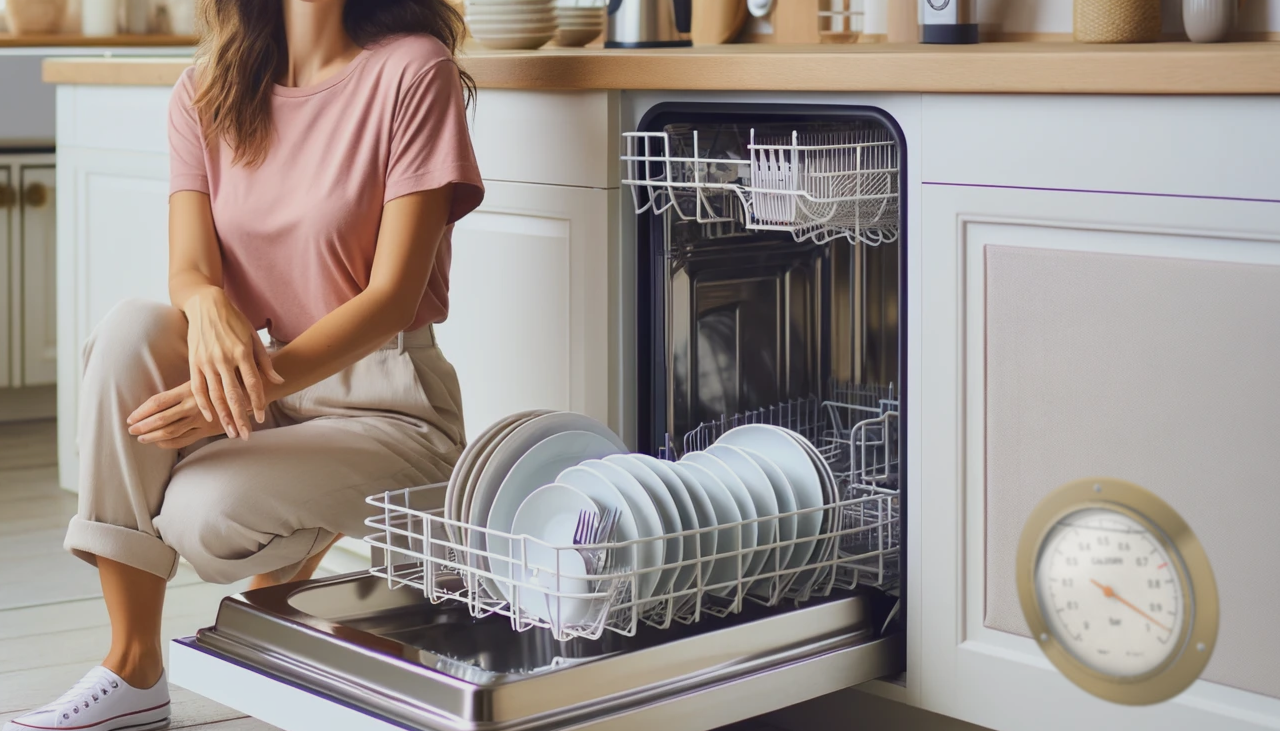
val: {"value": 0.95, "unit": "bar"}
